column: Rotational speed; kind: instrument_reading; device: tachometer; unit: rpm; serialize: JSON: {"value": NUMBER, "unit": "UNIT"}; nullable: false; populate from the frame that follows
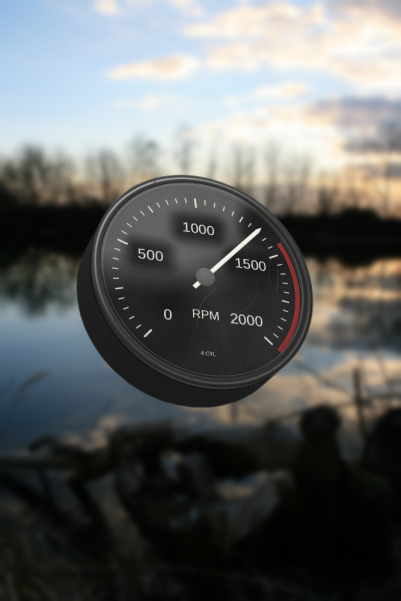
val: {"value": 1350, "unit": "rpm"}
